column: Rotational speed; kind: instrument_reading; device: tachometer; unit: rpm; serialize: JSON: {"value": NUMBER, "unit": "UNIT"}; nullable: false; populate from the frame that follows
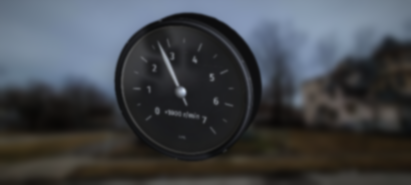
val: {"value": 2750, "unit": "rpm"}
